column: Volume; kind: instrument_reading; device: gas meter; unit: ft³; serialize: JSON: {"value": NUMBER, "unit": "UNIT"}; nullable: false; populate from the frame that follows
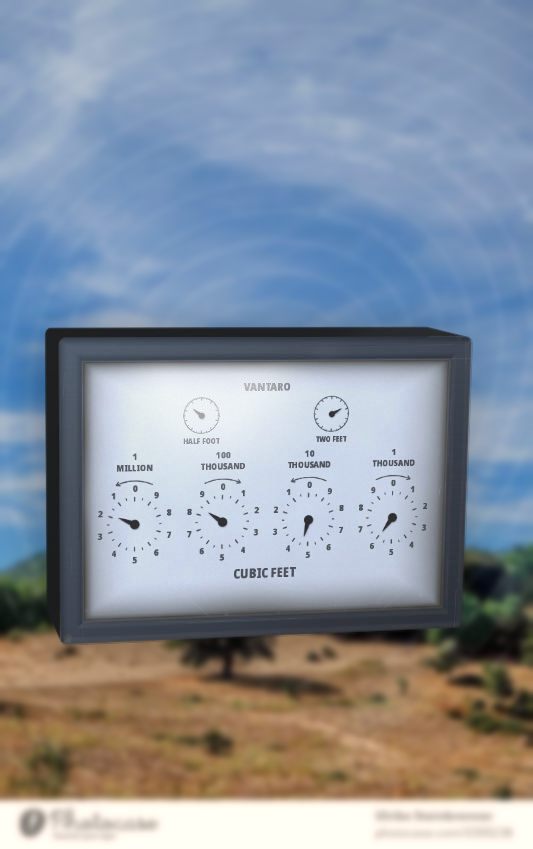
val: {"value": 184600, "unit": "ft³"}
